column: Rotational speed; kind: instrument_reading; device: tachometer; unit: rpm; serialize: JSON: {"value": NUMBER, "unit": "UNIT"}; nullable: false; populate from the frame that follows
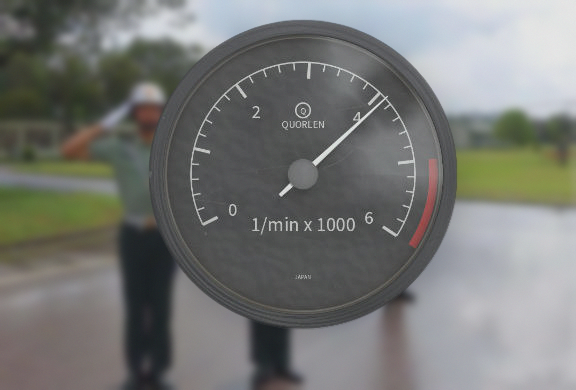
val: {"value": 4100, "unit": "rpm"}
